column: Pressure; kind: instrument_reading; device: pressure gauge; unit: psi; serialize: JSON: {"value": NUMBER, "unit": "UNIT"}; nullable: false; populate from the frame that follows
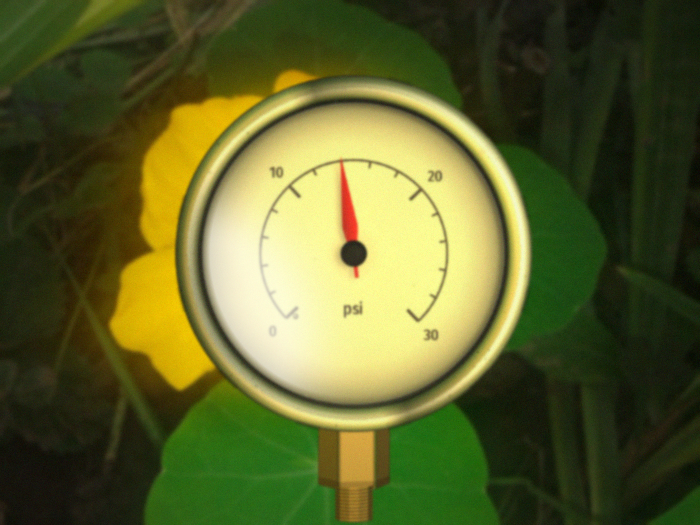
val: {"value": 14, "unit": "psi"}
